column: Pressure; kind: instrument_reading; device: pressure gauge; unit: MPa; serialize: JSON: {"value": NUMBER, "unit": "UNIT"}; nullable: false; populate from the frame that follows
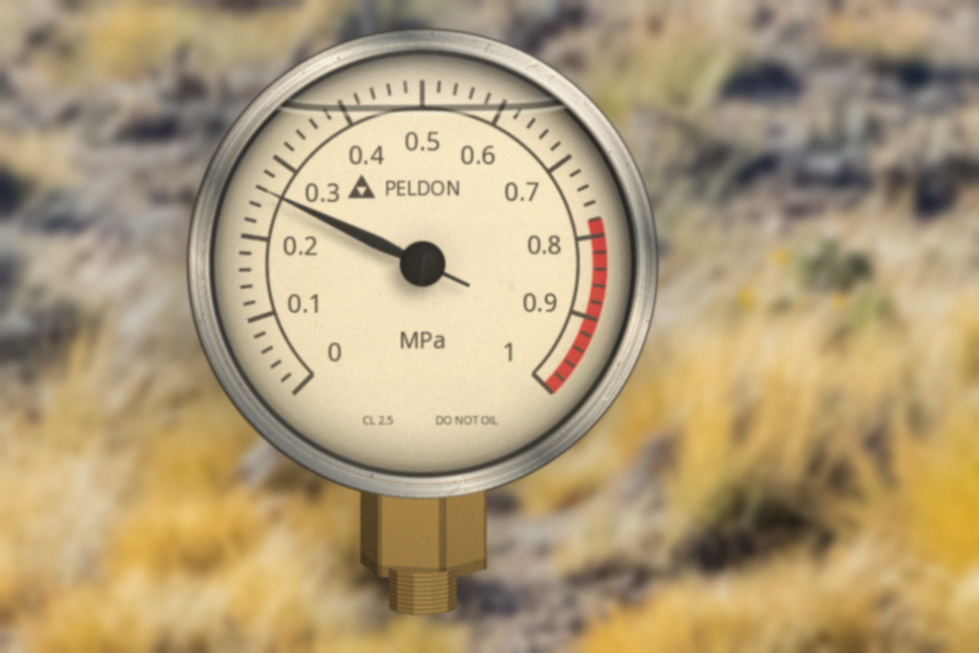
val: {"value": 0.26, "unit": "MPa"}
